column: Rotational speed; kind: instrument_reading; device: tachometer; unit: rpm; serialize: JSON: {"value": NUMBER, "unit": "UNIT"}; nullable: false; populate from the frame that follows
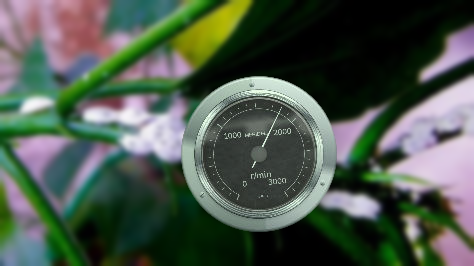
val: {"value": 1800, "unit": "rpm"}
